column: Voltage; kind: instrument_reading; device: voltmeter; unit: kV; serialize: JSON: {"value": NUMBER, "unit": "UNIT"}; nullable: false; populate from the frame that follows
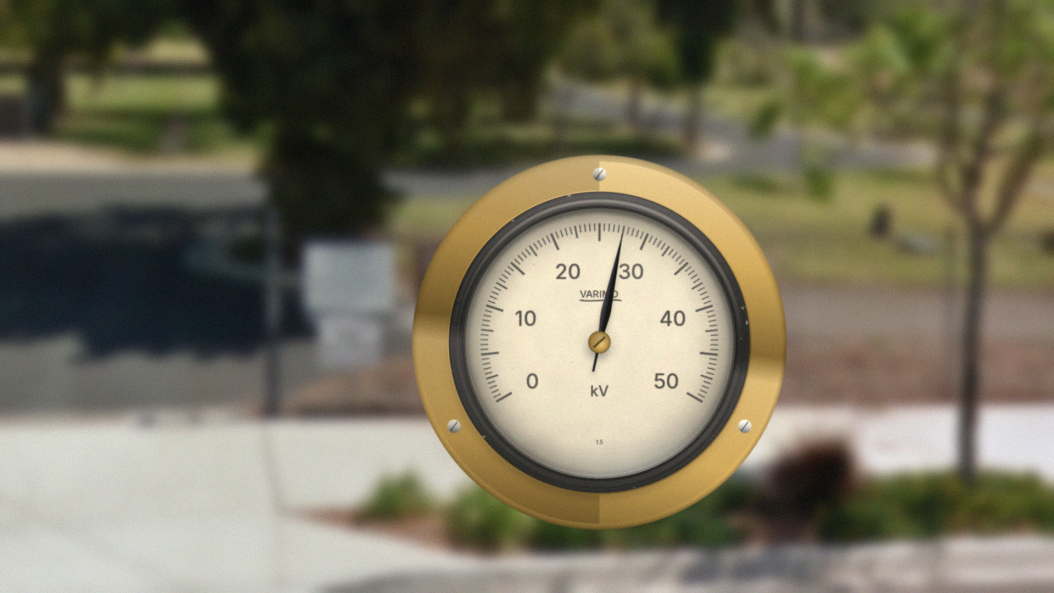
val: {"value": 27.5, "unit": "kV"}
